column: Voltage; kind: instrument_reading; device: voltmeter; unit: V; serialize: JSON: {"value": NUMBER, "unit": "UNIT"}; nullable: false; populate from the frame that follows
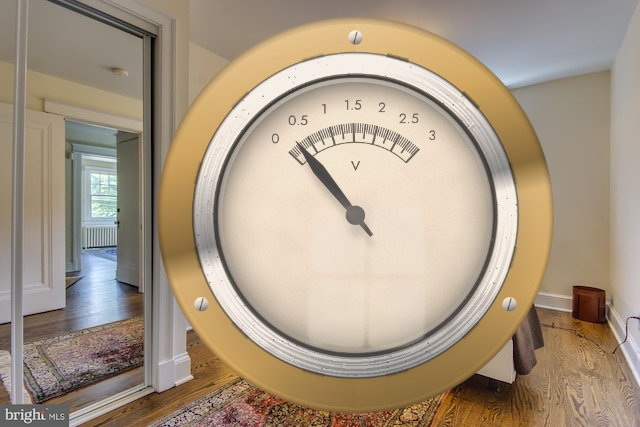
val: {"value": 0.25, "unit": "V"}
